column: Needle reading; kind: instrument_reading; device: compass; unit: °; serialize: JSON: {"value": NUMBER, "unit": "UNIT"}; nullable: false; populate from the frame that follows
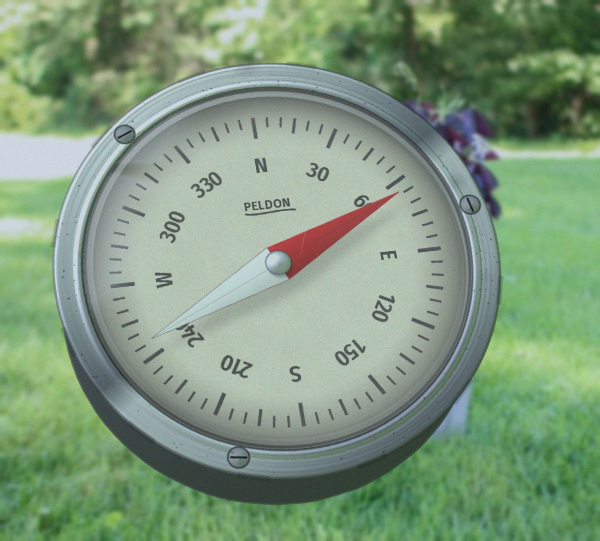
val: {"value": 65, "unit": "°"}
